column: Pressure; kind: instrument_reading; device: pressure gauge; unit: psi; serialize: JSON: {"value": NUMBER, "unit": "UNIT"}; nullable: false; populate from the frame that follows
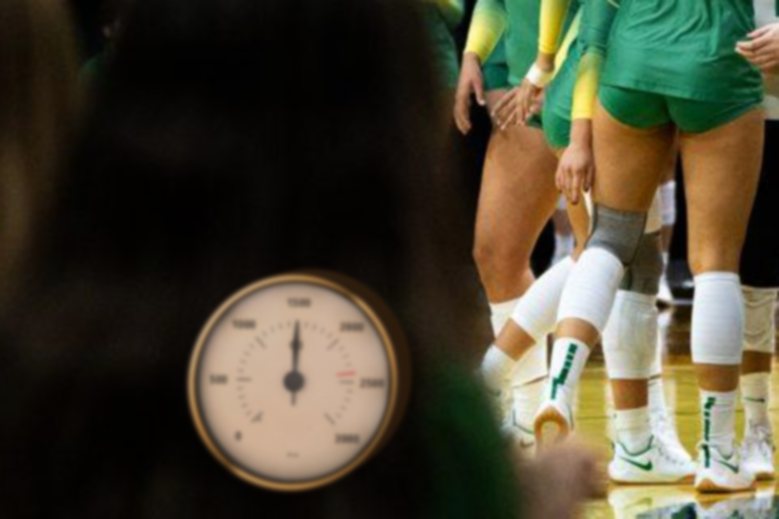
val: {"value": 1500, "unit": "psi"}
